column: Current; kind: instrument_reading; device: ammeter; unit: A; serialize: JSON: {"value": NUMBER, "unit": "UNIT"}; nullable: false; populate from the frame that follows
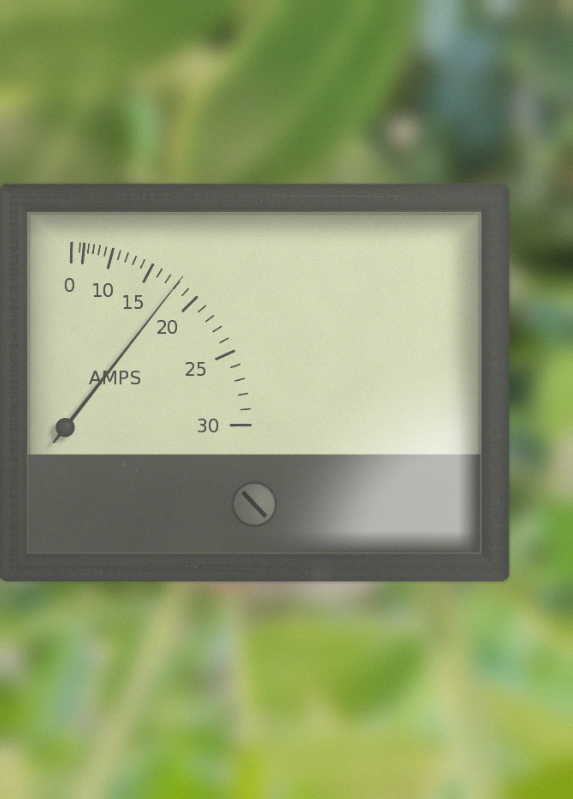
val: {"value": 18, "unit": "A"}
